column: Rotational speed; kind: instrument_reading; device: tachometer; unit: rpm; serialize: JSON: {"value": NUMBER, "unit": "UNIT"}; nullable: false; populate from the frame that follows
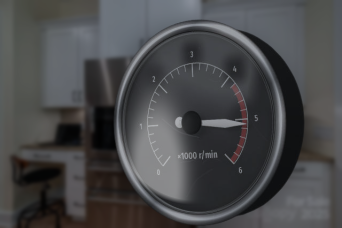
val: {"value": 5100, "unit": "rpm"}
